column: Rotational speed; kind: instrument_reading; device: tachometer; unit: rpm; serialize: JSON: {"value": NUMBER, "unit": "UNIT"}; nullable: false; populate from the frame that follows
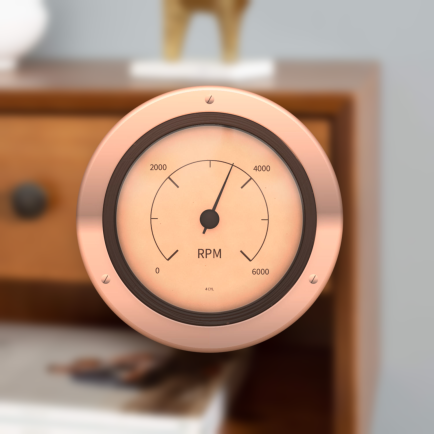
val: {"value": 3500, "unit": "rpm"}
